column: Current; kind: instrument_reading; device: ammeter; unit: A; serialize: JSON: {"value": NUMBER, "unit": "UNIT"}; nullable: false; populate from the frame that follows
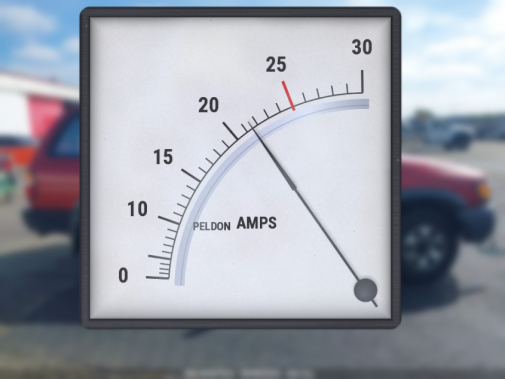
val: {"value": 21.5, "unit": "A"}
